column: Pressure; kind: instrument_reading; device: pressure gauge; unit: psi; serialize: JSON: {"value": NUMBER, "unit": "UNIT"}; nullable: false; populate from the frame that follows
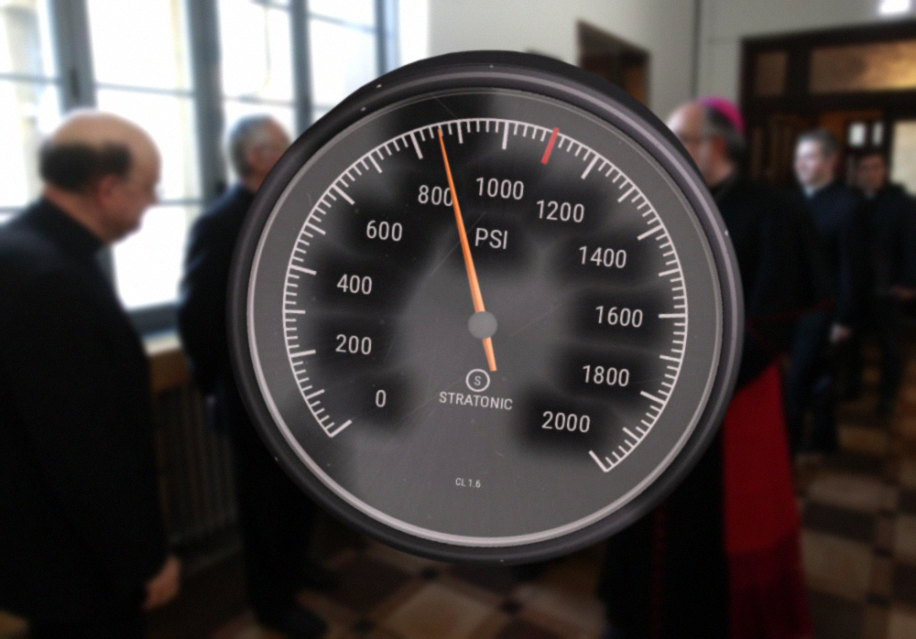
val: {"value": 860, "unit": "psi"}
